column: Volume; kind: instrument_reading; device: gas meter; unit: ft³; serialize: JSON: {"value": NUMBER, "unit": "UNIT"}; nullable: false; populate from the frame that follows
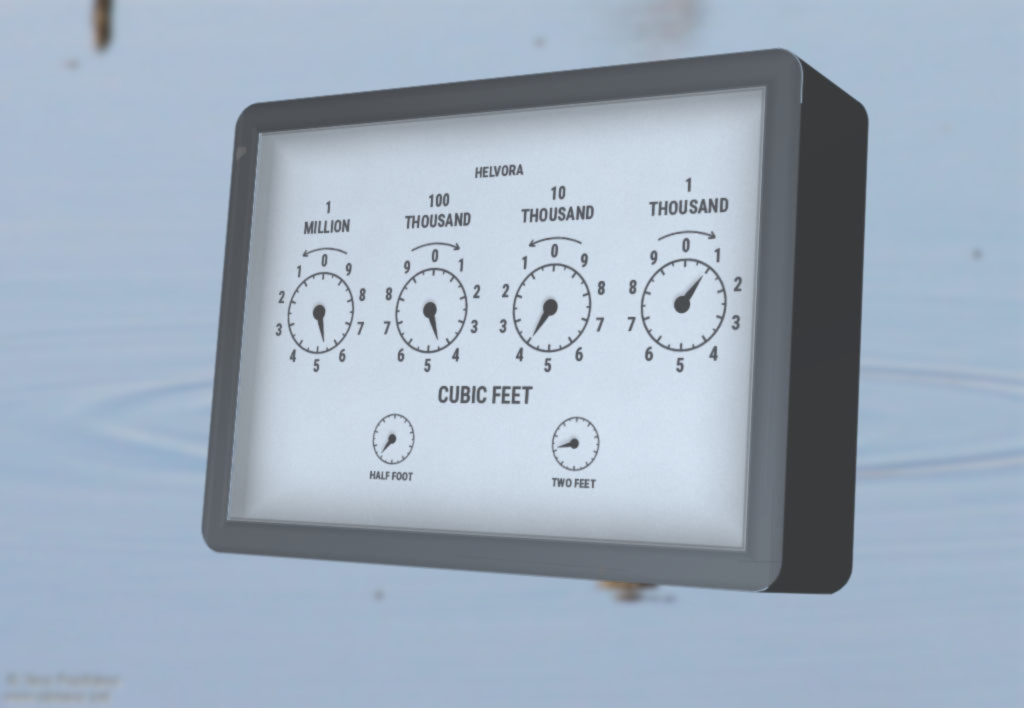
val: {"value": 544100, "unit": "ft³"}
